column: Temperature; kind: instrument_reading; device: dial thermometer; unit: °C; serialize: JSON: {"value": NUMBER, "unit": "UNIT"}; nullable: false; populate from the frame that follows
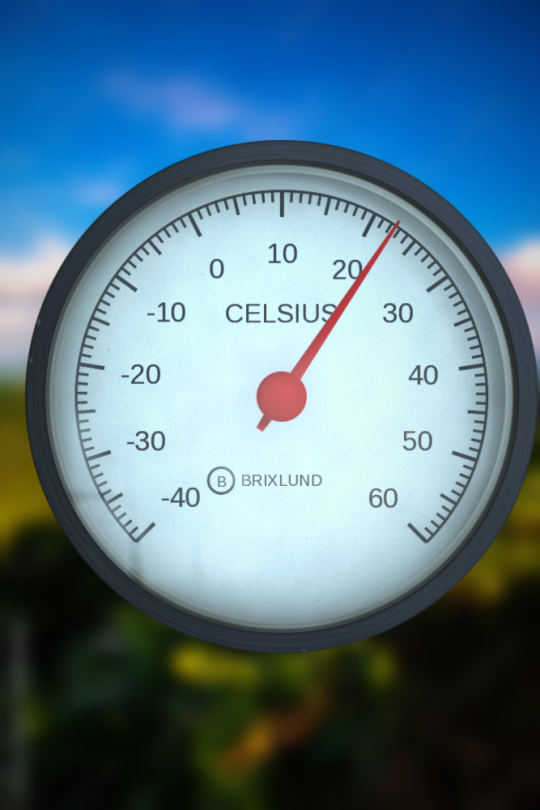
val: {"value": 22.5, "unit": "°C"}
